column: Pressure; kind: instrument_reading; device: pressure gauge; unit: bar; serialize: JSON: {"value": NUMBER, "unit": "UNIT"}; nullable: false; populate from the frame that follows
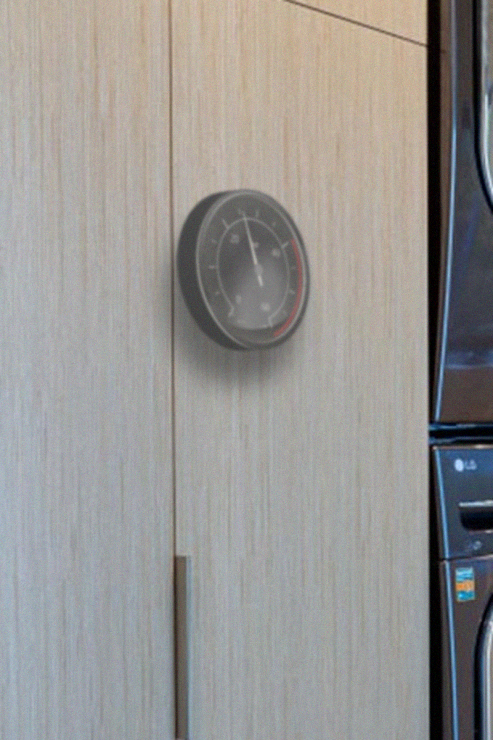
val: {"value": 25, "unit": "bar"}
